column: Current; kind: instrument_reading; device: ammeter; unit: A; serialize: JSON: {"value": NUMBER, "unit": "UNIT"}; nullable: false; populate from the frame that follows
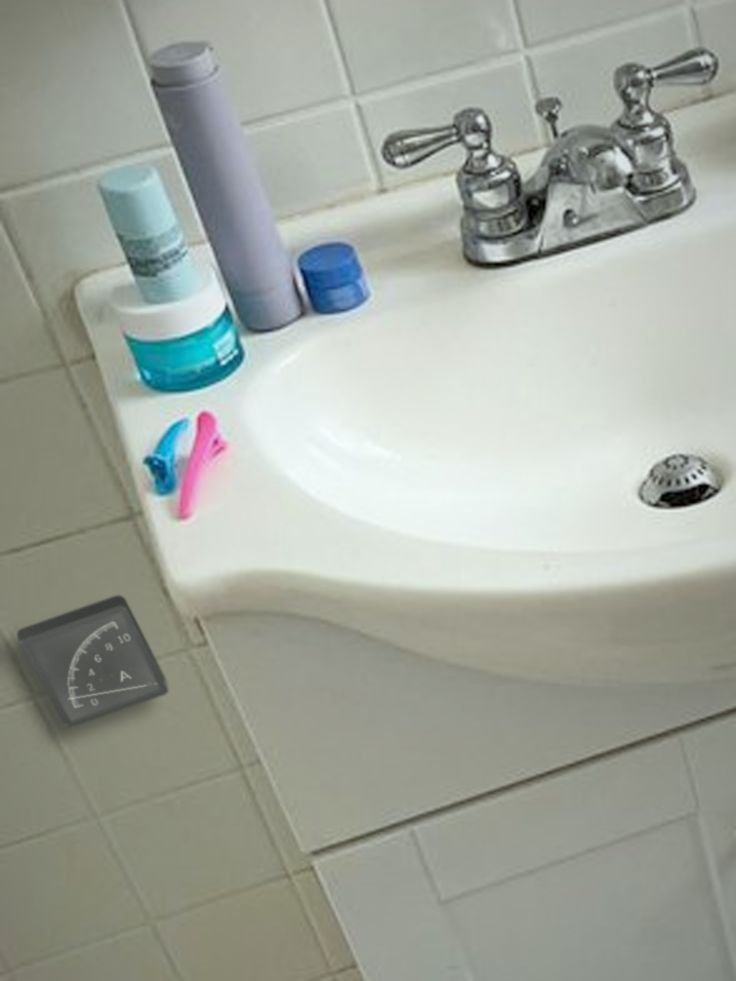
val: {"value": 1, "unit": "A"}
